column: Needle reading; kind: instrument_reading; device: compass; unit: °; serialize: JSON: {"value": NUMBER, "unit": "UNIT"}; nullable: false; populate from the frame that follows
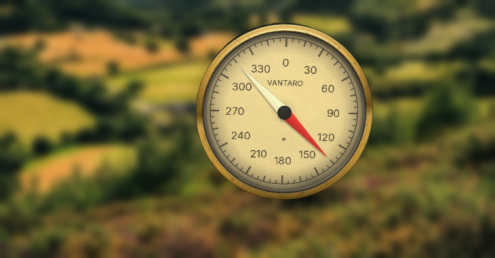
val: {"value": 135, "unit": "°"}
